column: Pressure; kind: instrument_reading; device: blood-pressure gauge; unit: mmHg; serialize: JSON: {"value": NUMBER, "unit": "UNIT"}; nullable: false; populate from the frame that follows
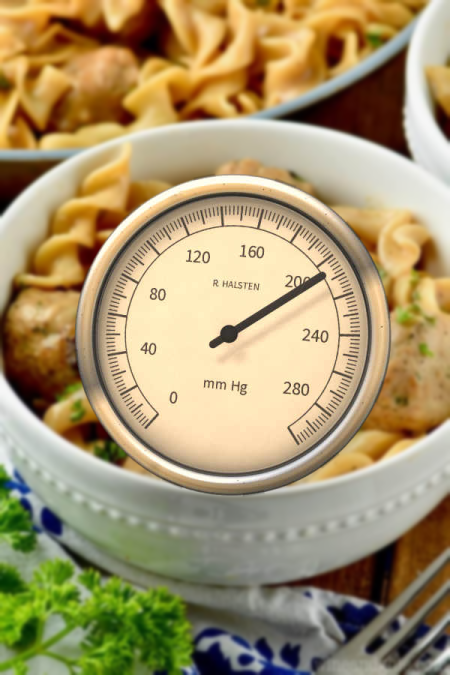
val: {"value": 206, "unit": "mmHg"}
